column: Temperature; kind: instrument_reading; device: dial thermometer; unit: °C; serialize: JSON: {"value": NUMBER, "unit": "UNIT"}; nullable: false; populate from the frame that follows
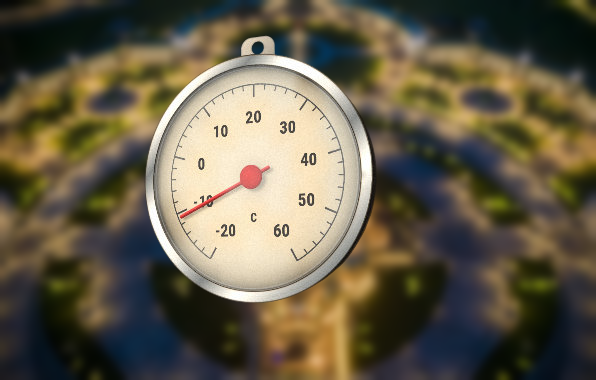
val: {"value": -11, "unit": "°C"}
